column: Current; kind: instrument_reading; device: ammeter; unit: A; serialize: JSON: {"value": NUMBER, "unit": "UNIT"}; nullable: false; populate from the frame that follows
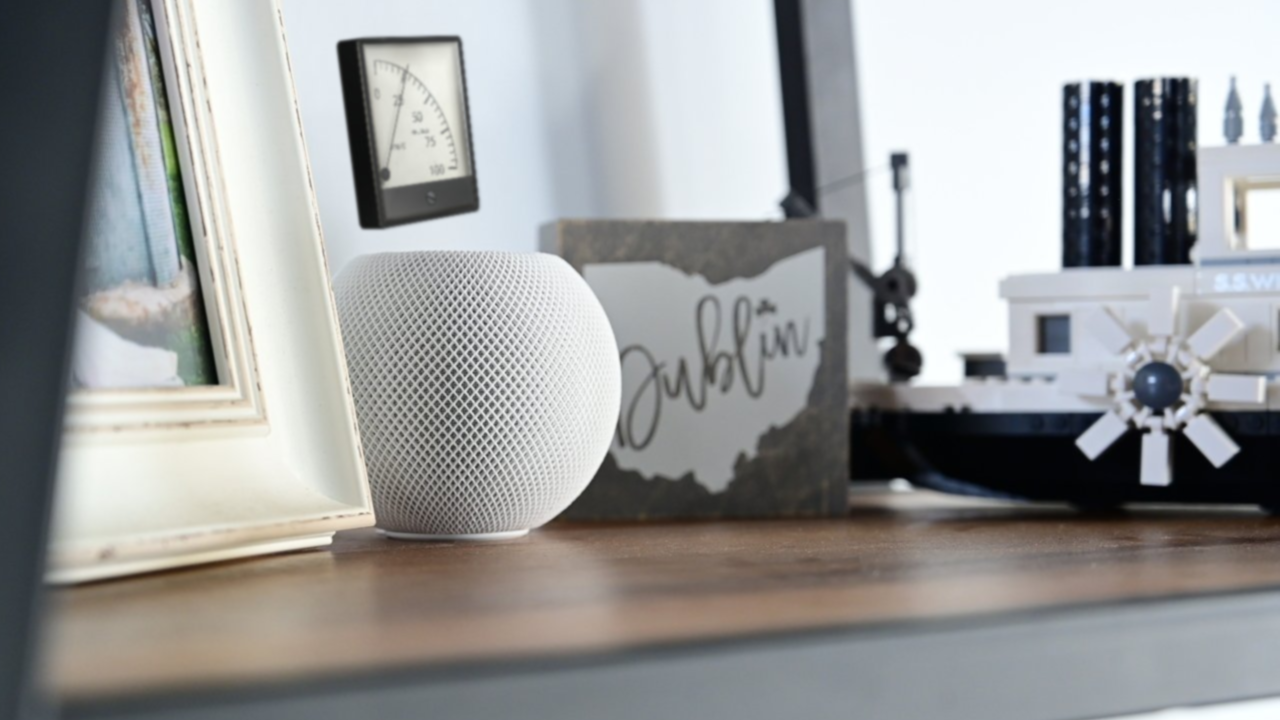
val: {"value": 25, "unit": "A"}
